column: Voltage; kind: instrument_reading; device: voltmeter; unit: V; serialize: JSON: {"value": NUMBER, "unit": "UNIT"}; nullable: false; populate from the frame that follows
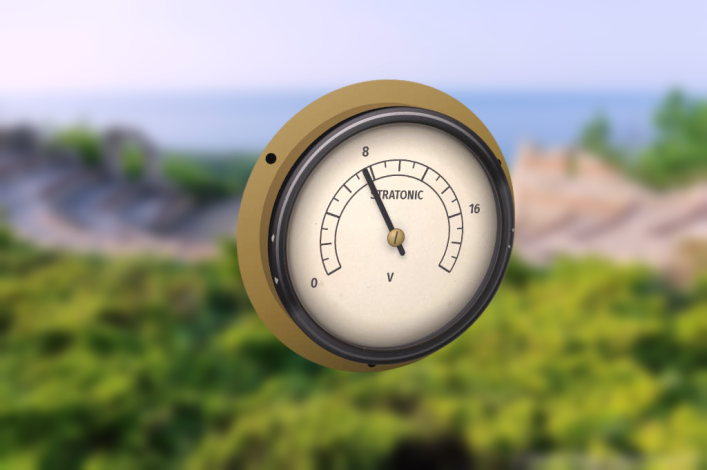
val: {"value": 7.5, "unit": "V"}
